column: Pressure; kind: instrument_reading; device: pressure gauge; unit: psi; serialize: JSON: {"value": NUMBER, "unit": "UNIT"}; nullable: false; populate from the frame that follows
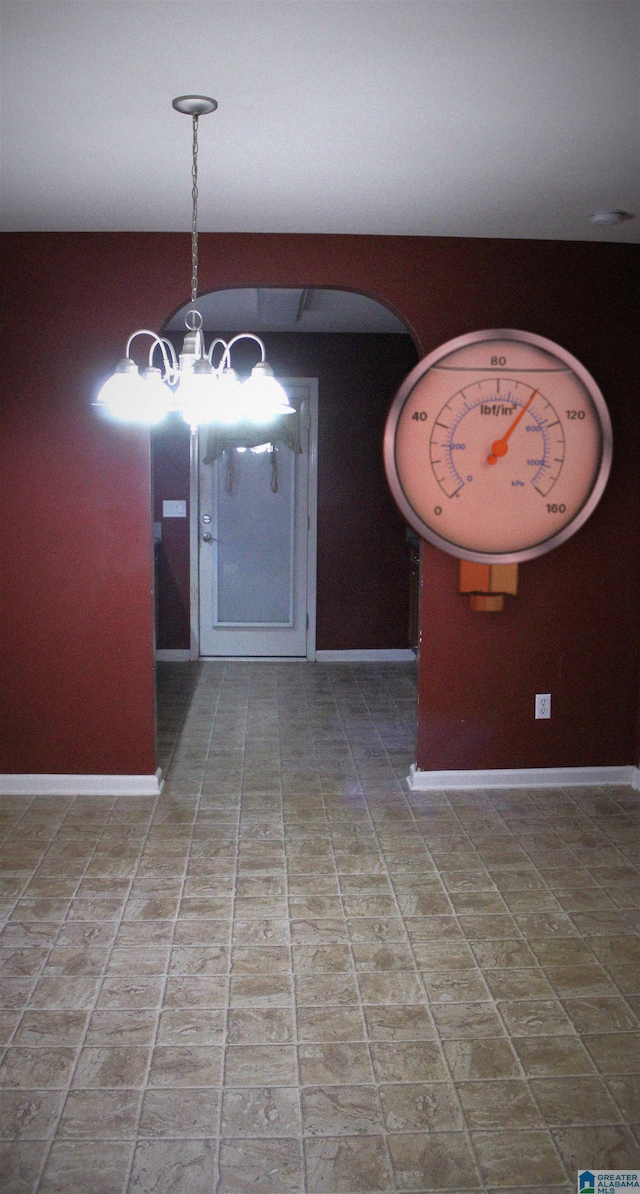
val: {"value": 100, "unit": "psi"}
